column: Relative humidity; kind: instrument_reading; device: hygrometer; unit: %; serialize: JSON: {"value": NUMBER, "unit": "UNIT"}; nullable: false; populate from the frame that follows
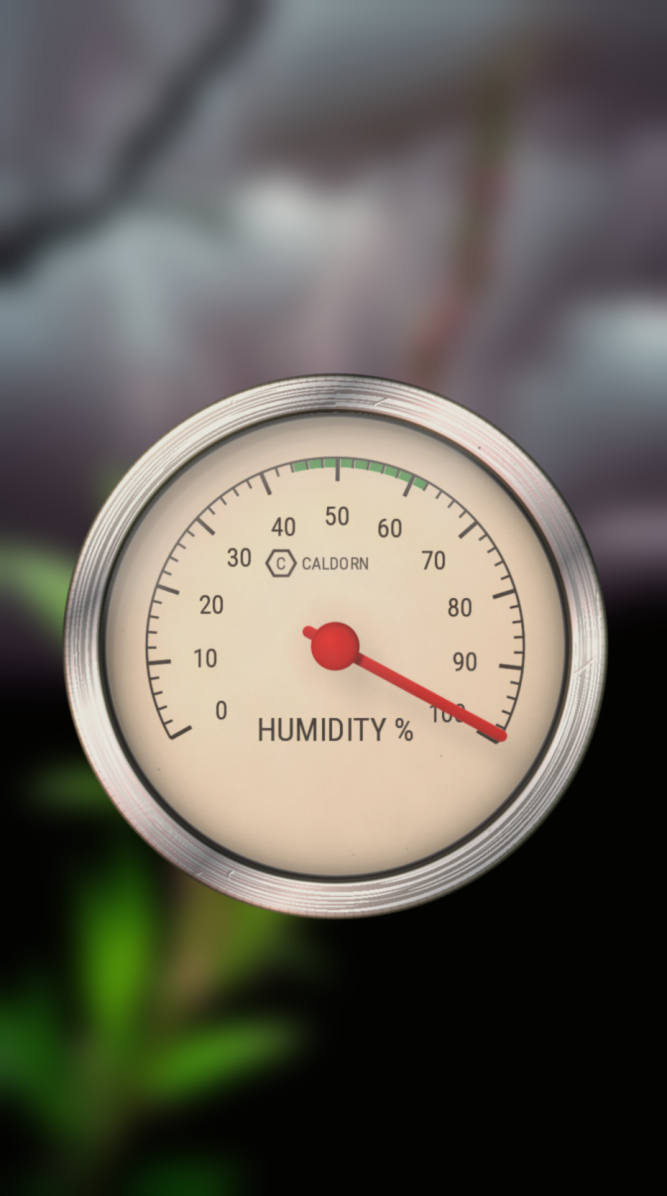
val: {"value": 99, "unit": "%"}
